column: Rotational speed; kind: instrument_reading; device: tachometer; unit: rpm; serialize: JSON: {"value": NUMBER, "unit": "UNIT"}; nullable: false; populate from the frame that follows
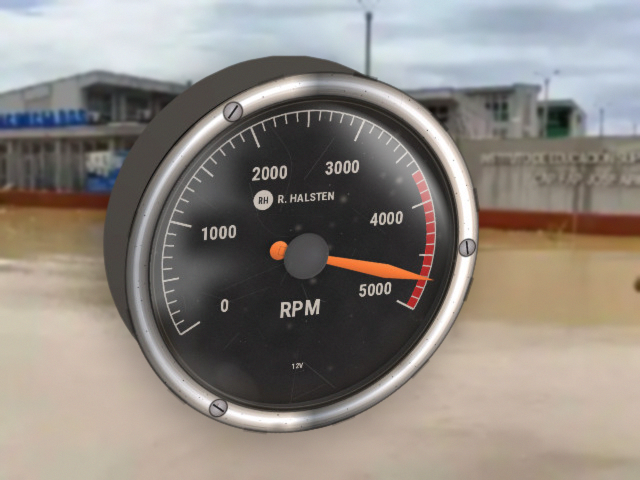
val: {"value": 4700, "unit": "rpm"}
